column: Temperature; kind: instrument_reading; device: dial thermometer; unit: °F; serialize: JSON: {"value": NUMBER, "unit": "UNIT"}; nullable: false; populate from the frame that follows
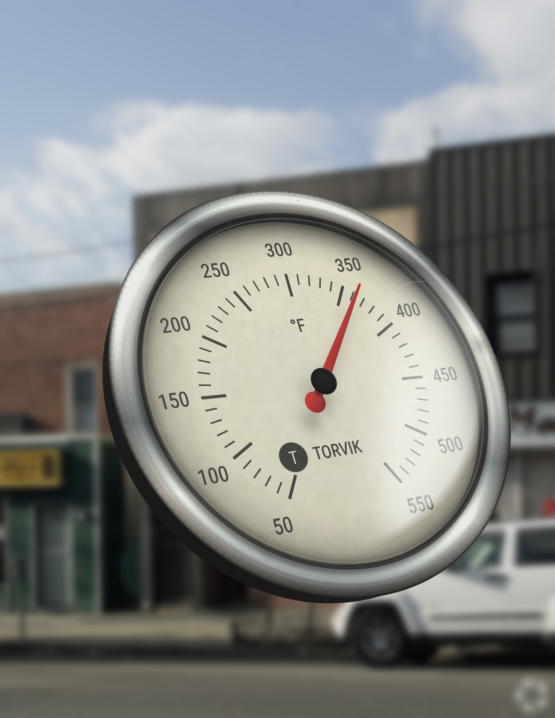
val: {"value": 360, "unit": "°F"}
